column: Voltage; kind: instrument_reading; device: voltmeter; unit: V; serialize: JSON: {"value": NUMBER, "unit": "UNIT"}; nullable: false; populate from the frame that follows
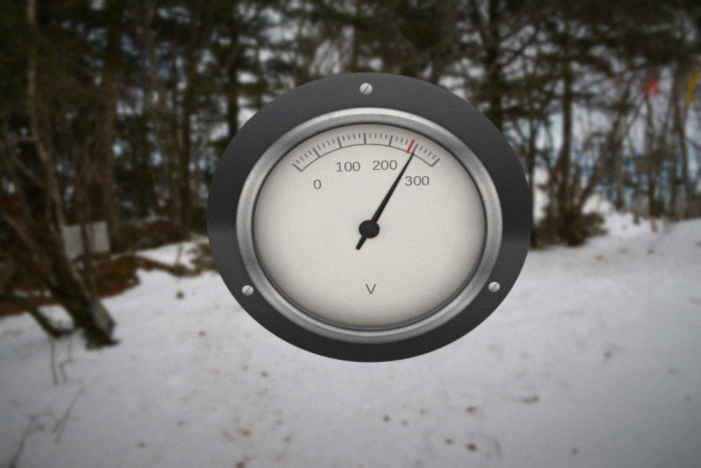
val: {"value": 250, "unit": "V"}
